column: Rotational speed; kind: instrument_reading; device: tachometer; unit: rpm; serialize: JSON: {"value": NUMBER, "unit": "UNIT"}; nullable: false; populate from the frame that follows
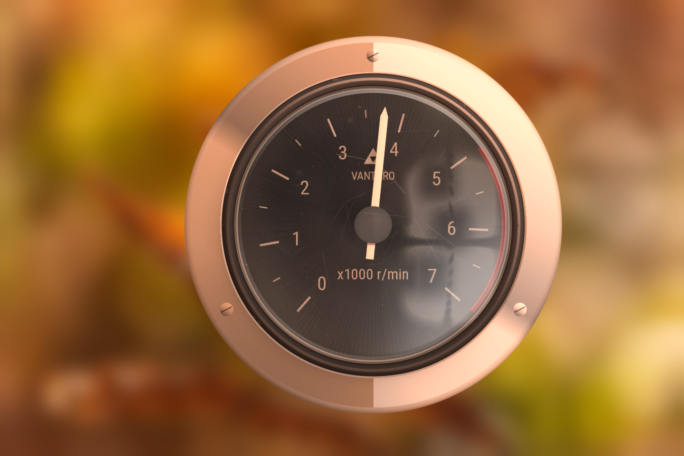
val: {"value": 3750, "unit": "rpm"}
